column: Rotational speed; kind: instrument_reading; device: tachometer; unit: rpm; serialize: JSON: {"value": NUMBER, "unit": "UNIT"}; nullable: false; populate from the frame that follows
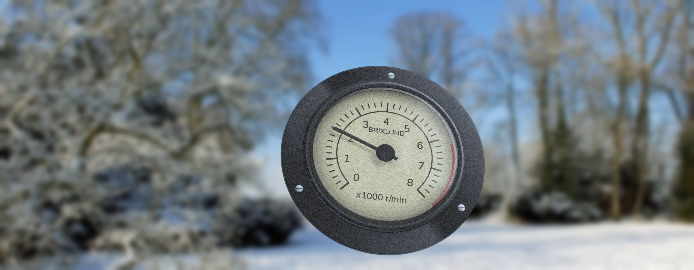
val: {"value": 2000, "unit": "rpm"}
